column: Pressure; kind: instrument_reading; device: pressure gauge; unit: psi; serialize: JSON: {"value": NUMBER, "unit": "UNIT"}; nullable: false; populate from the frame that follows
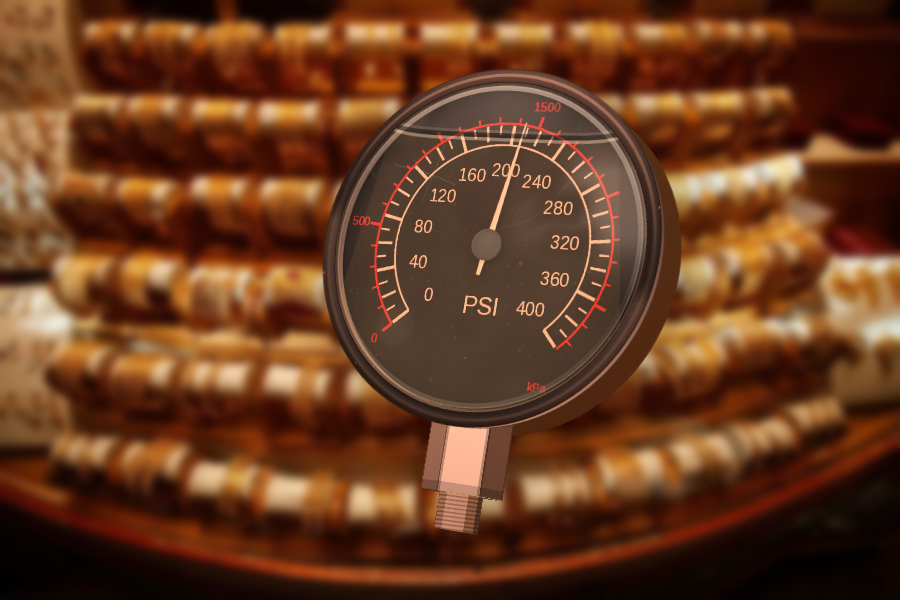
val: {"value": 210, "unit": "psi"}
